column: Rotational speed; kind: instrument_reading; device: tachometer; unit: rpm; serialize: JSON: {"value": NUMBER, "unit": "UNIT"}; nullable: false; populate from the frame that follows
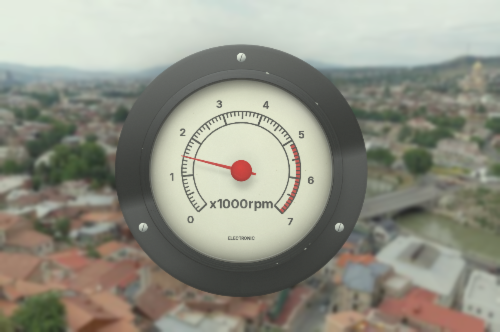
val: {"value": 1500, "unit": "rpm"}
